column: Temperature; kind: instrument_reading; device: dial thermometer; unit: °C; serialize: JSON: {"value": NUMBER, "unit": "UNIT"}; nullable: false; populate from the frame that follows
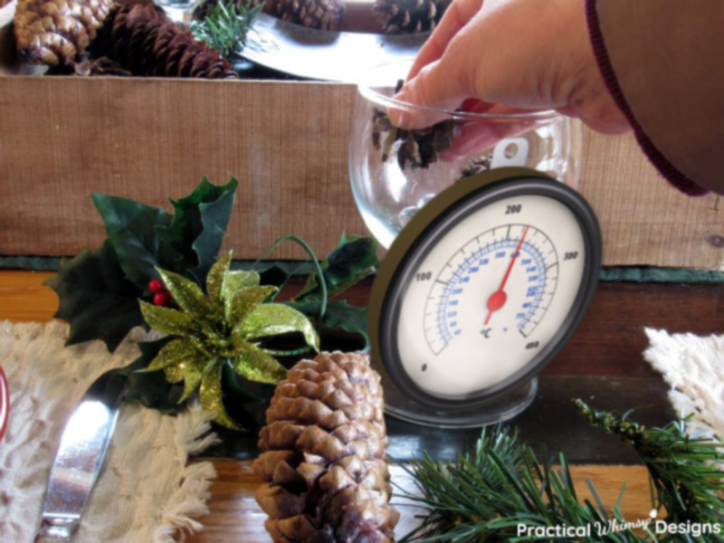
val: {"value": 220, "unit": "°C"}
